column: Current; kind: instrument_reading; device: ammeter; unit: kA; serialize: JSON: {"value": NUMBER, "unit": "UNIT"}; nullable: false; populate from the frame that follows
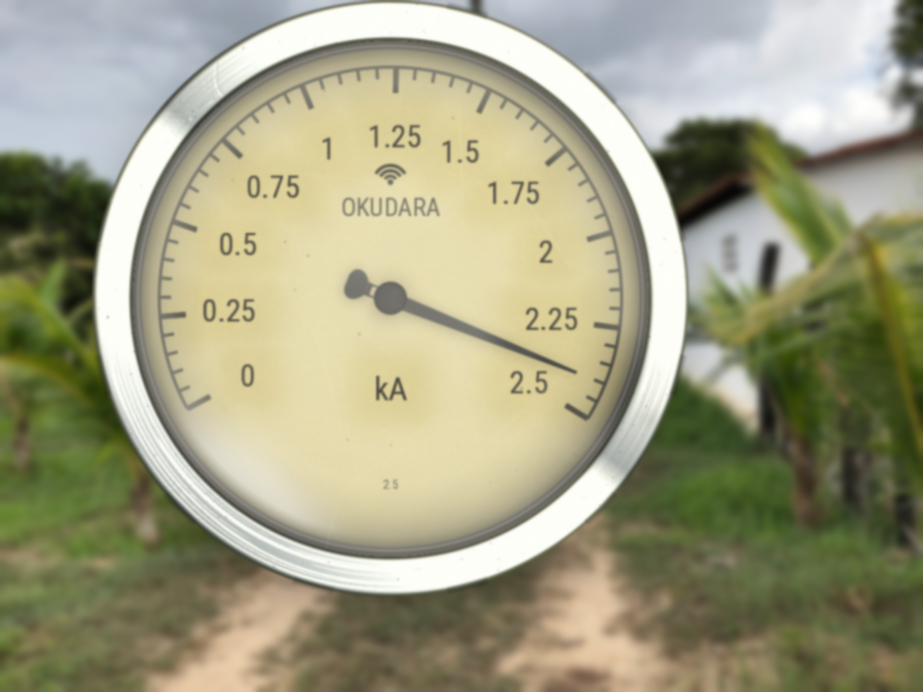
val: {"value": 2.4, "unit": "kA"}
